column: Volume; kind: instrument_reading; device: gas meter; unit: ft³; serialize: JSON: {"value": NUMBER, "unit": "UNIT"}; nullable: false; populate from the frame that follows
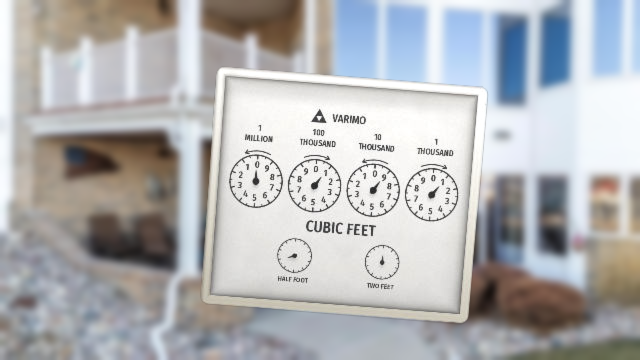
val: {"value": 9100, "unit": "ft³"}
